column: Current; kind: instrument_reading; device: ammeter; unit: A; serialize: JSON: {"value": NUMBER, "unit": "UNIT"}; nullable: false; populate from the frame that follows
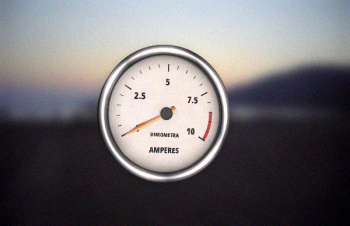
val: {"value": 0, "unit": "A"}
